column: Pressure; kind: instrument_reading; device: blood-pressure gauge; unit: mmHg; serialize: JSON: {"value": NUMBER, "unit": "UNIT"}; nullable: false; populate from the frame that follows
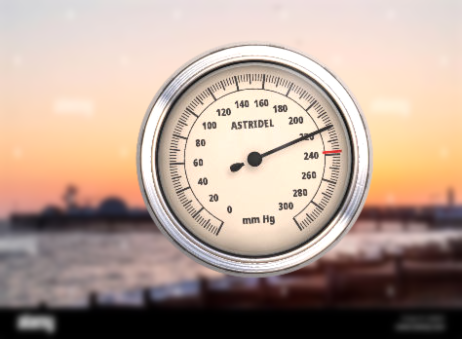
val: {"value": 220, "unit": "mmHg"}
